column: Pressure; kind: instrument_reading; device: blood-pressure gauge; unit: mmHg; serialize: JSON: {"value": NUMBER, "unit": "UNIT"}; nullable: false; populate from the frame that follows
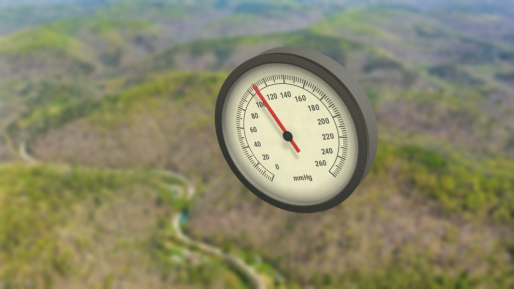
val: {"value": 110, "unit": "mmHg"}
